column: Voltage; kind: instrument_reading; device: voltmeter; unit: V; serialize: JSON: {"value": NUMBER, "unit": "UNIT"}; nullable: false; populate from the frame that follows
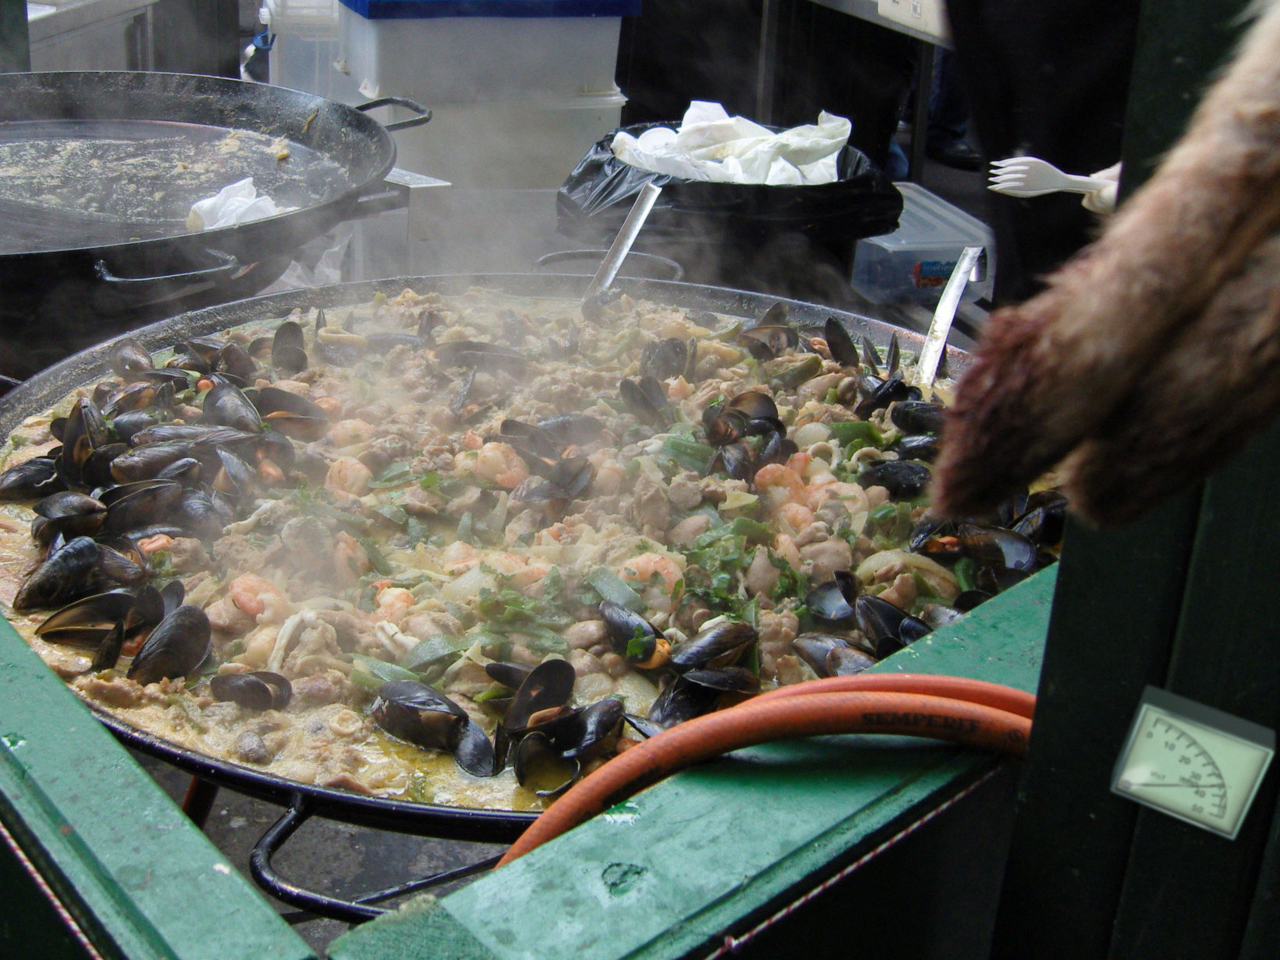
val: {"value": 35, "unit": "V"}
